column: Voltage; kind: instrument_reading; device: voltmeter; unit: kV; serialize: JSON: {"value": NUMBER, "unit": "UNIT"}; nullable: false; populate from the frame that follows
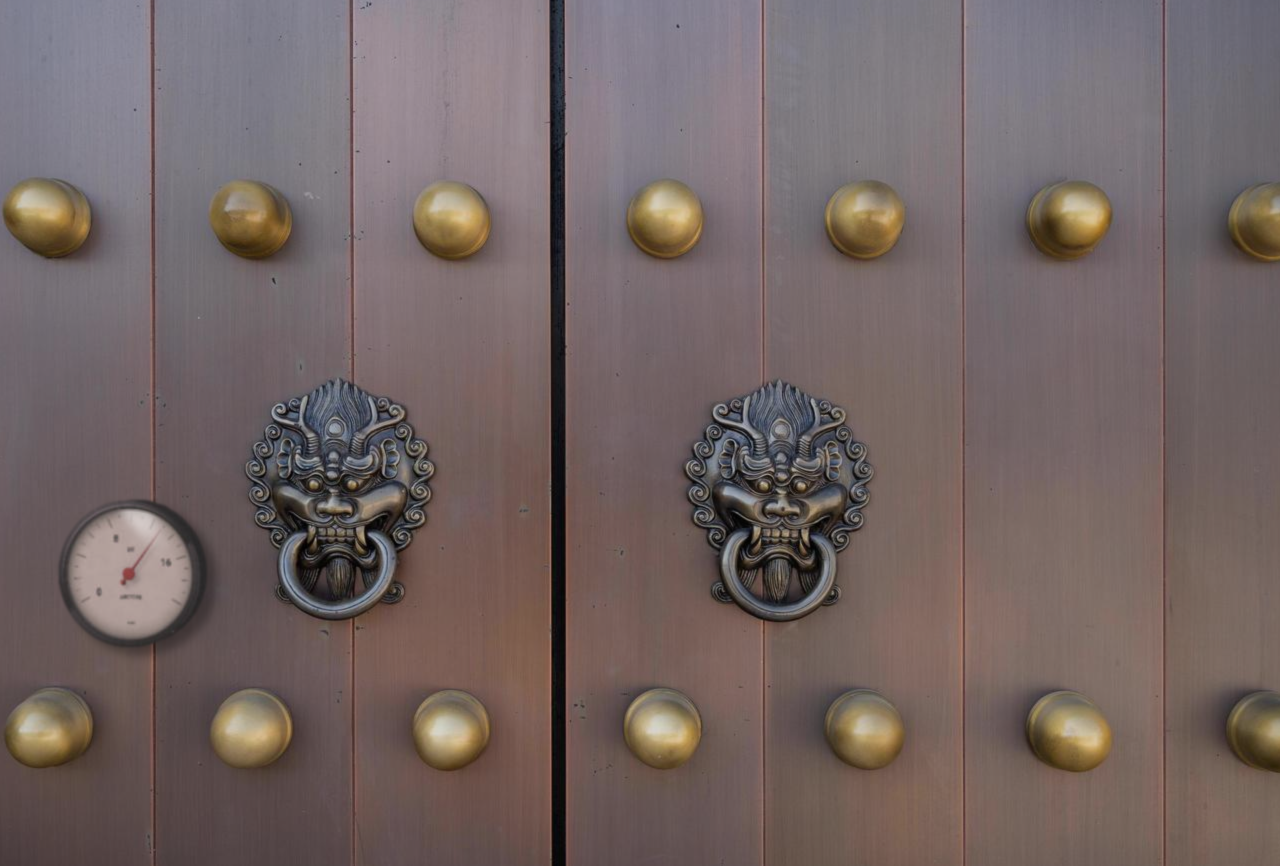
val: {"value": 13, "unit": "kV"}
